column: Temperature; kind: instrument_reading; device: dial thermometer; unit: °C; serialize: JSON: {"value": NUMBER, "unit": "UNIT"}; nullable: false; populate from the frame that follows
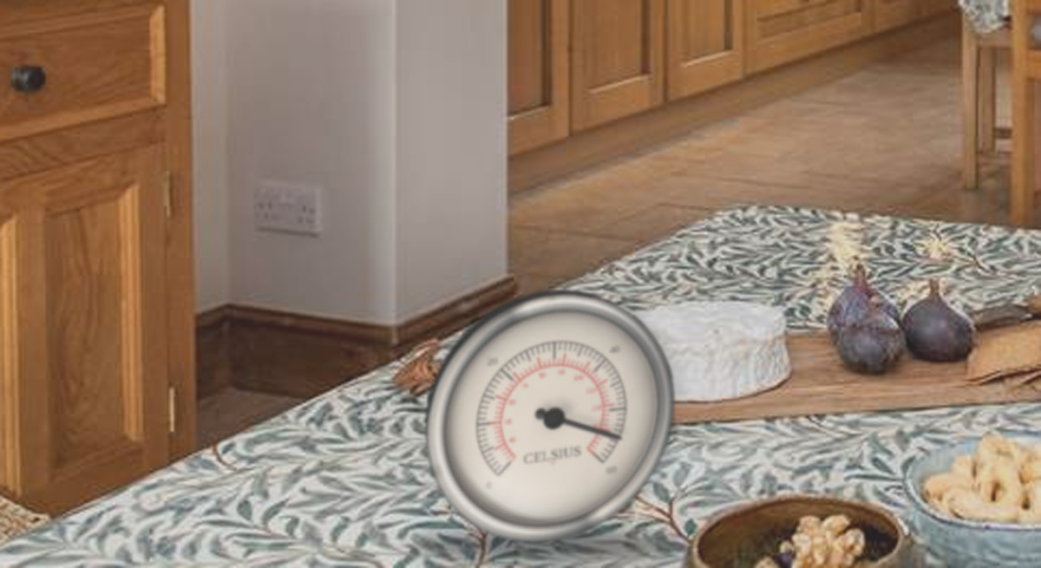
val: {"value": 55, "unit": "°C"}
